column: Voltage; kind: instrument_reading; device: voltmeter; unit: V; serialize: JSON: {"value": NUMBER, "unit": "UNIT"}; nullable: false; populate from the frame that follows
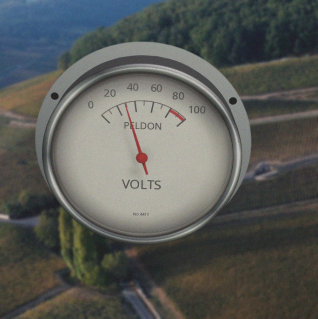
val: {"value": 30, "unit": "V"}
